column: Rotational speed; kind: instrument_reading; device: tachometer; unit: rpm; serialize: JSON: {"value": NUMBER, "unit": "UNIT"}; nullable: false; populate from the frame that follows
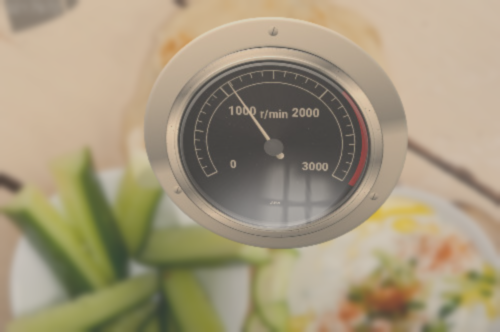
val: {"value": 1100, "unit": "rpm"}
